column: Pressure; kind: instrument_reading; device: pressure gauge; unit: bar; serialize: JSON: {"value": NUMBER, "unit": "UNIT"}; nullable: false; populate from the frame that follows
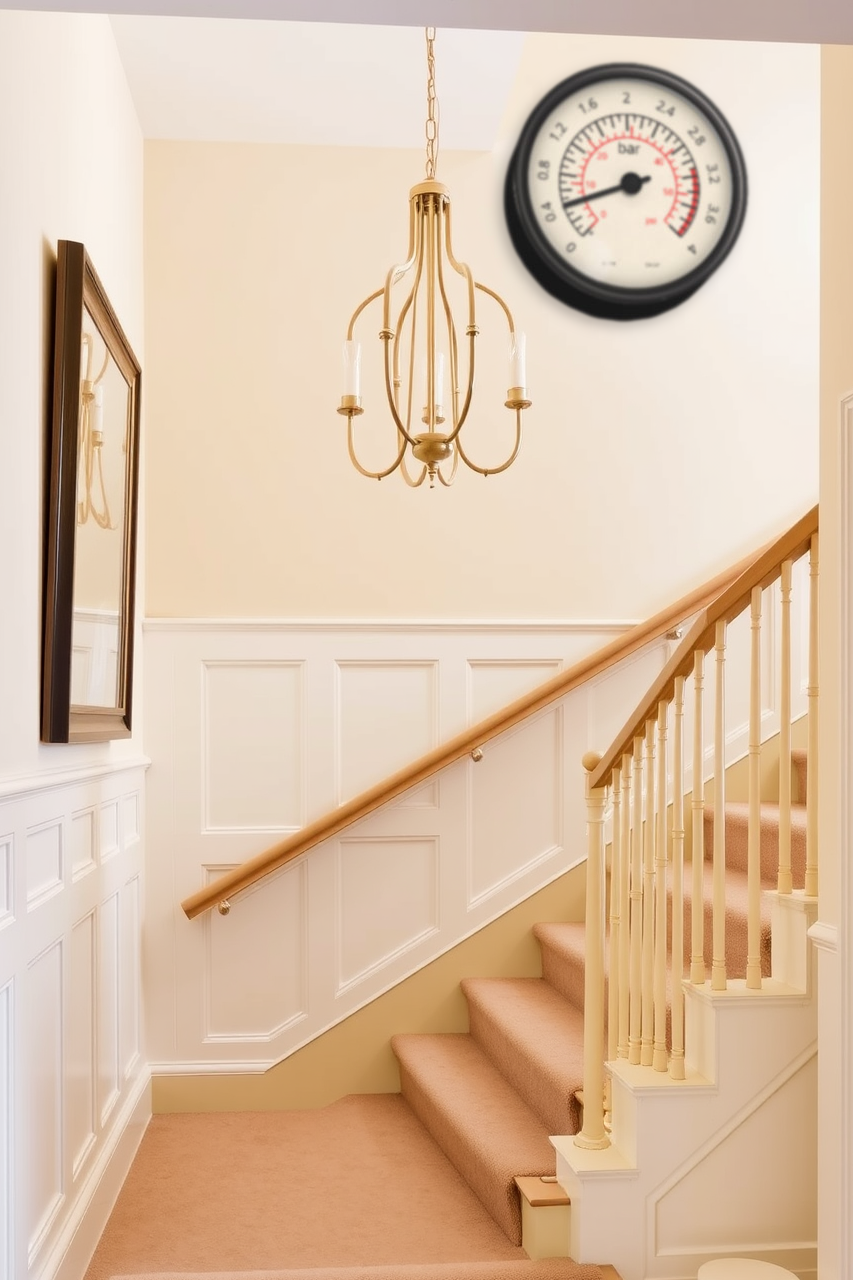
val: {"value": 0.4, "unit": "bar"}
